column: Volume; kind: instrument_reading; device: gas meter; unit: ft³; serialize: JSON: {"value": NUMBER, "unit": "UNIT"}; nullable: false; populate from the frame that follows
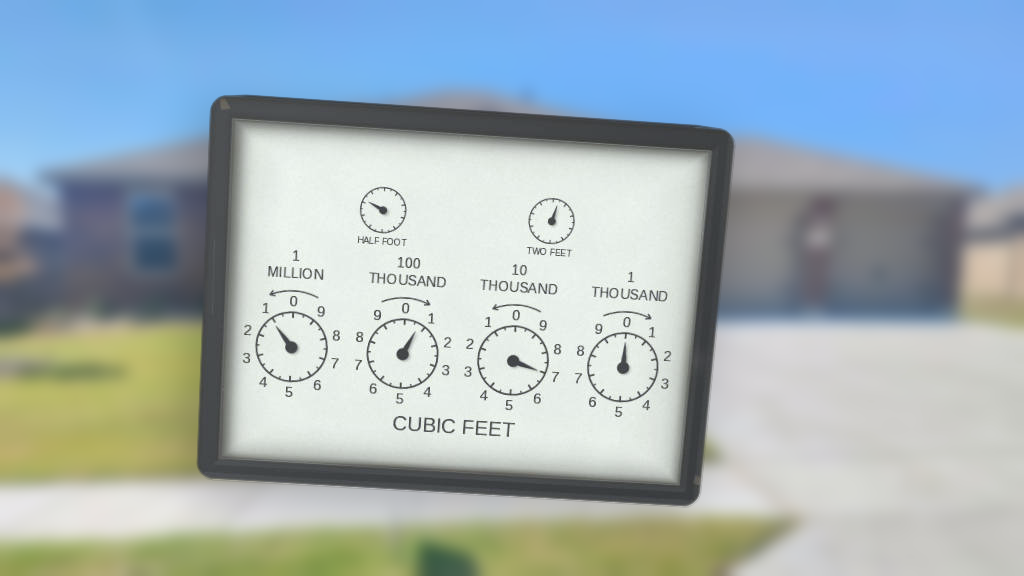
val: {"value": 107000, "unit": "ft³"}
